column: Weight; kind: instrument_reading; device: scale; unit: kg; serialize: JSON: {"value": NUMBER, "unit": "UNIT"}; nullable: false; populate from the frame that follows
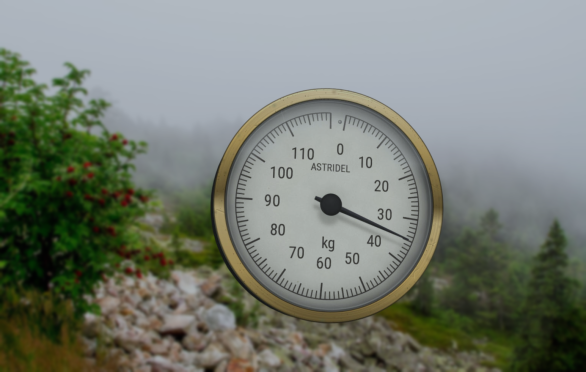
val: {"value": 35, "unit": "kg"}
